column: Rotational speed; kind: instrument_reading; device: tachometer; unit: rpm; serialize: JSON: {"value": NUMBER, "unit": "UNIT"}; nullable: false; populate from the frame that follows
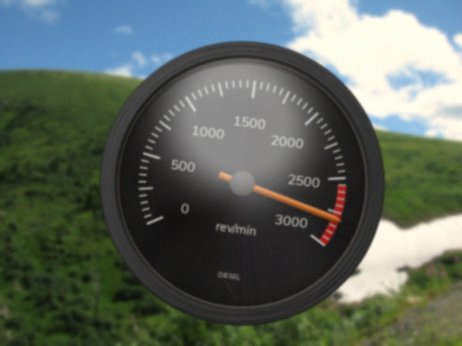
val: {"value": 2800, "unit": "rpm"}
